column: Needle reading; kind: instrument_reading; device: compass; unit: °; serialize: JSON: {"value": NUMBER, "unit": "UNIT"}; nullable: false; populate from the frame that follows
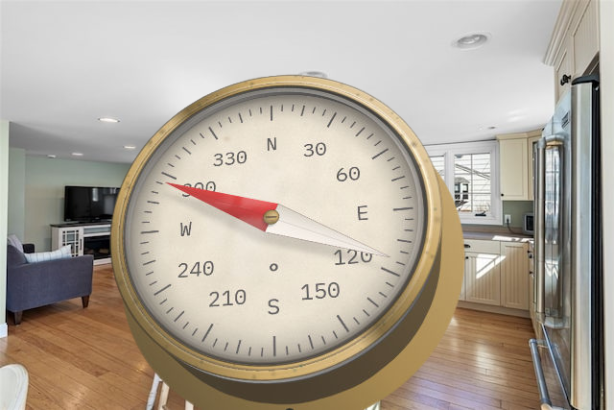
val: {"value": 295, "unit": "°"}
